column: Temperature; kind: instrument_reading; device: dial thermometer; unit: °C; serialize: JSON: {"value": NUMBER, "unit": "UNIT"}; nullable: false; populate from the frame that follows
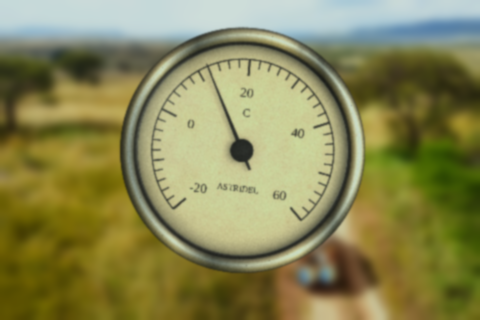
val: {"value": 12, "unit": "°C"}
